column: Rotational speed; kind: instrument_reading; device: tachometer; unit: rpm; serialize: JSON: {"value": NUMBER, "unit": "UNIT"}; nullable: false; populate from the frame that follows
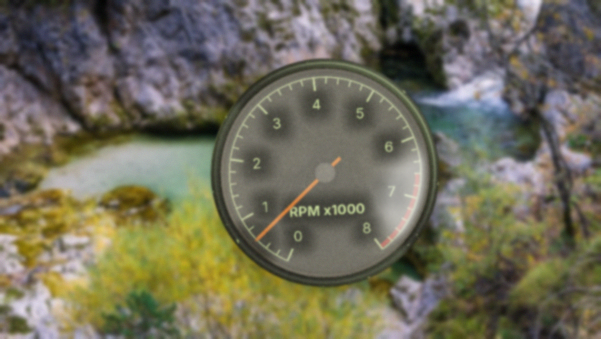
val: {"value": 600, "unit": "rpm"}
